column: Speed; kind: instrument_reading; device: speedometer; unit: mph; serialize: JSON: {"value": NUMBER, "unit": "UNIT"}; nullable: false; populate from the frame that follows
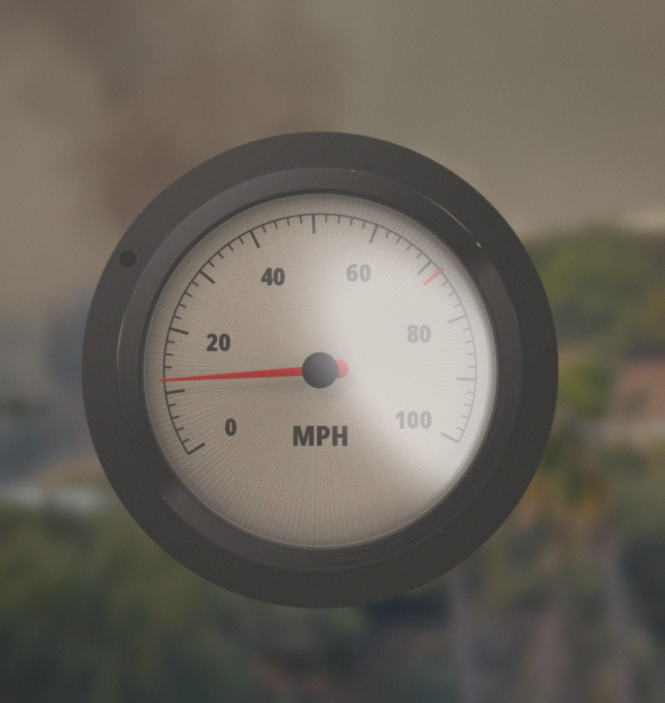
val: {"value": 12, "unit": "mph"}
